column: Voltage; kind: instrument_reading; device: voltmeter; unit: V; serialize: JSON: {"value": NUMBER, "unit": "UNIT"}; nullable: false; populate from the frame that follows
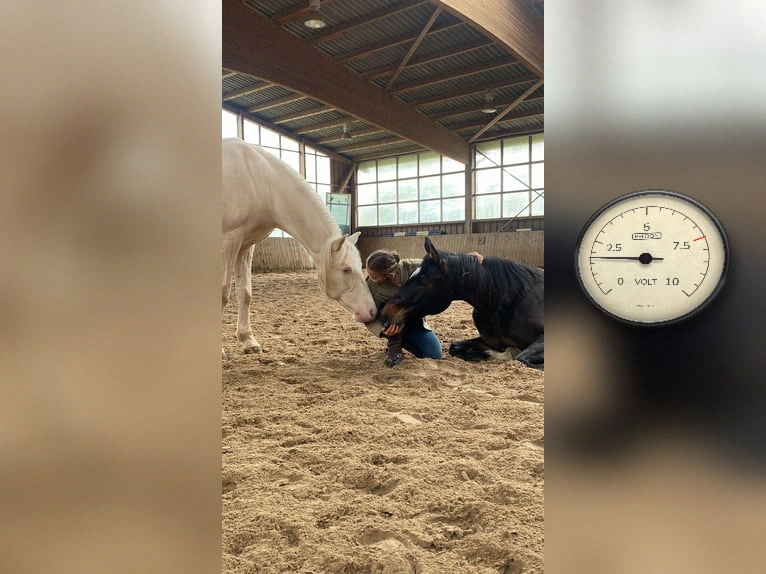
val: {"value": 1.75, "unit": "V"}
